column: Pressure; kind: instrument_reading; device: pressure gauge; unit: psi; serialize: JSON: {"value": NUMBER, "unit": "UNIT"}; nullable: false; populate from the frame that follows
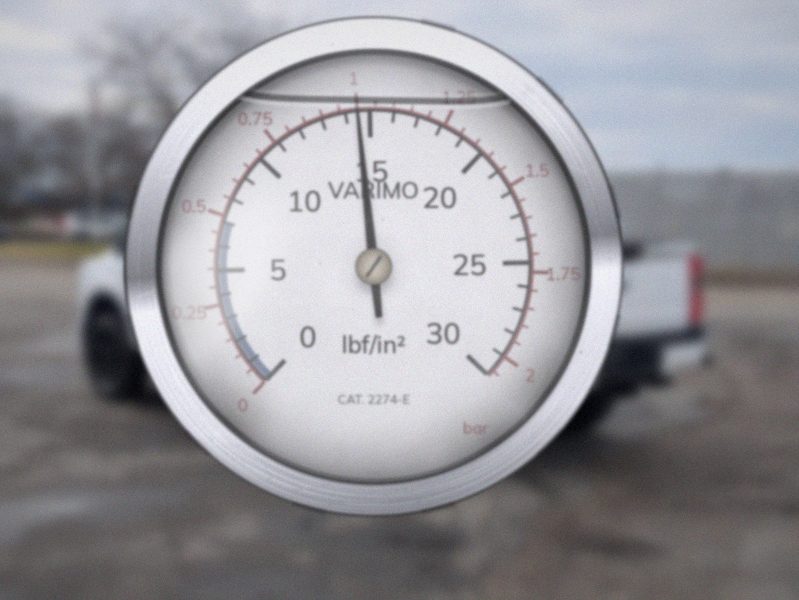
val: {"value": 14.5, "unit": "psi"}
